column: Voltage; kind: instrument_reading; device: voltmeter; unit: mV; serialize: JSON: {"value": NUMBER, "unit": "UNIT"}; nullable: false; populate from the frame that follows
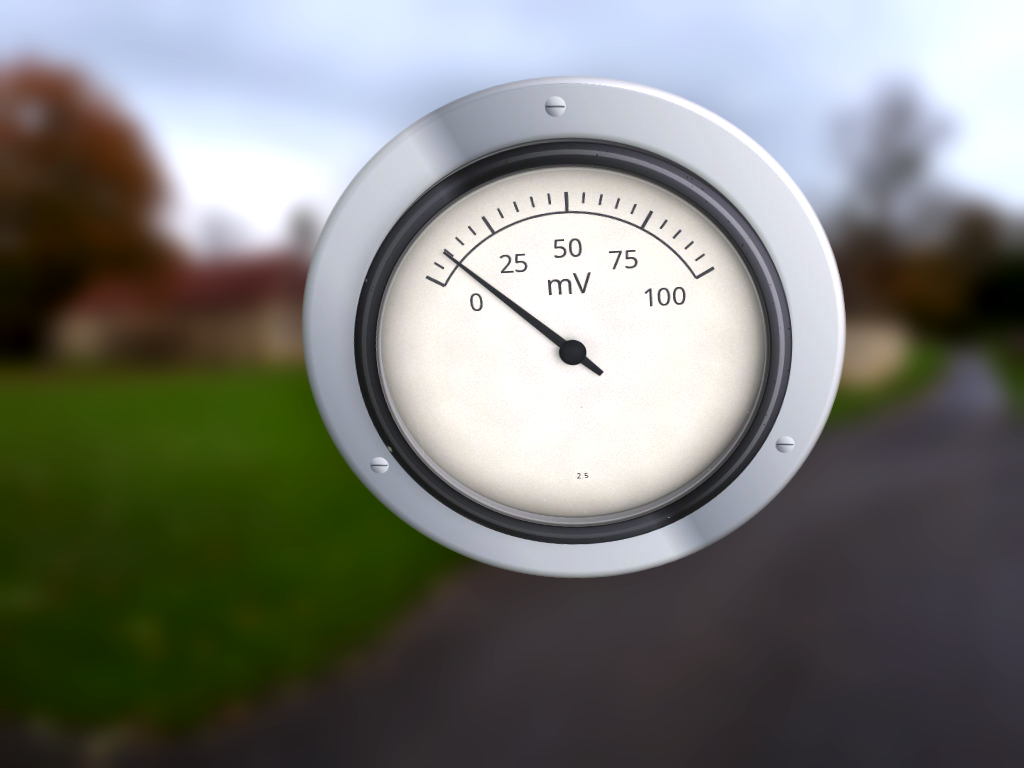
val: {"value": 10, "unit": "mV"}
